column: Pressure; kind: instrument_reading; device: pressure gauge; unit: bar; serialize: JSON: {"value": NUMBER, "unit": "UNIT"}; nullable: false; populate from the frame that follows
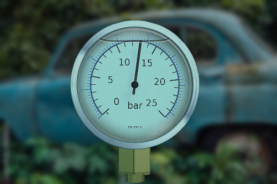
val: {"value": 13, "unit": "bar"}
